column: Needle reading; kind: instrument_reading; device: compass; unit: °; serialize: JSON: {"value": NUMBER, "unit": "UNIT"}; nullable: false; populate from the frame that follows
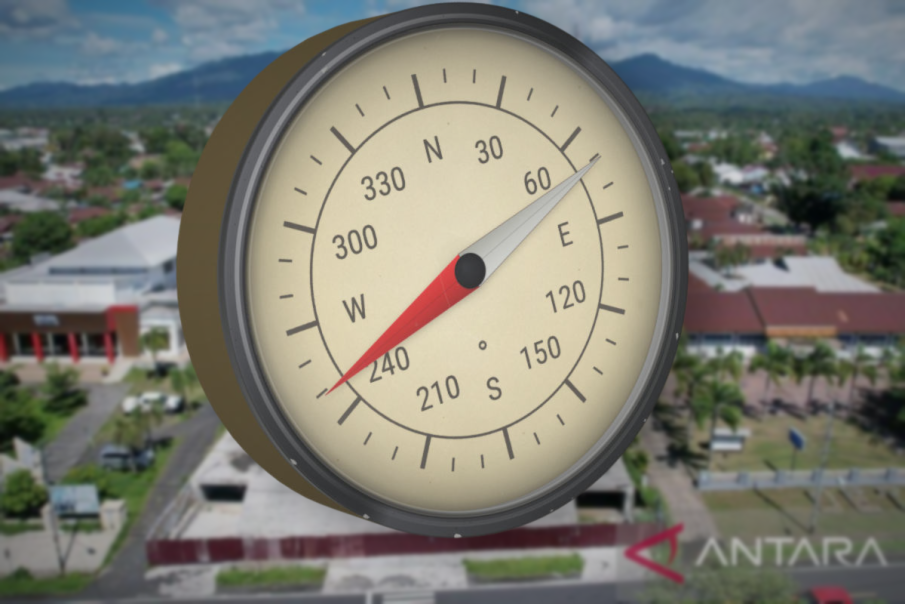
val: {"value": 250, "unit": "°"}
